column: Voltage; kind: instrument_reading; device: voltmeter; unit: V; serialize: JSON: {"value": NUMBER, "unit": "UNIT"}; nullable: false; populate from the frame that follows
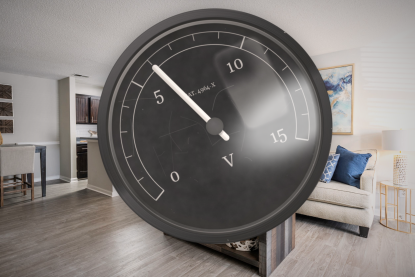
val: {"value": 6, "unit": "V"}
